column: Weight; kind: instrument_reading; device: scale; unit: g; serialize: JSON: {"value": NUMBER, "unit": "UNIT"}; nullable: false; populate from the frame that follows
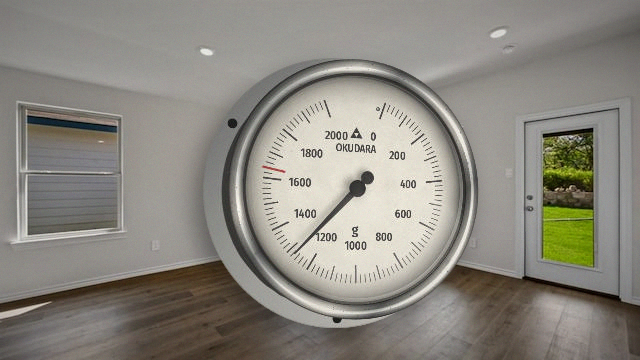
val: {"value": 1280, "unit": "g"}
